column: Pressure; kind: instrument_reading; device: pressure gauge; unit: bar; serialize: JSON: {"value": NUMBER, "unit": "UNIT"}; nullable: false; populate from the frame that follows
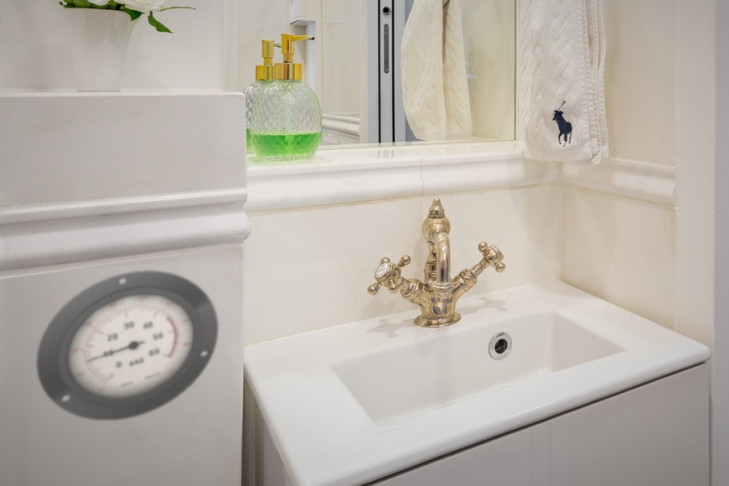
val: {"value": 10, "unit": "bar"}
